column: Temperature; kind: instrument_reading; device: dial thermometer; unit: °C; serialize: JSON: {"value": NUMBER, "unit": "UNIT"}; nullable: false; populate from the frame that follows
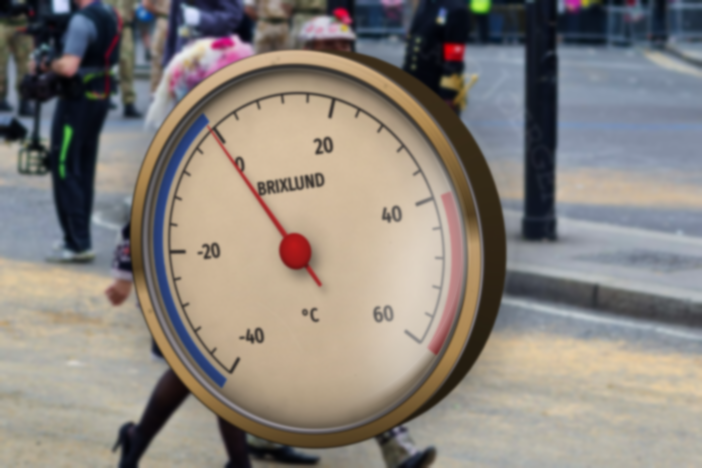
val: {"value": 0, "unit": "°C"}
